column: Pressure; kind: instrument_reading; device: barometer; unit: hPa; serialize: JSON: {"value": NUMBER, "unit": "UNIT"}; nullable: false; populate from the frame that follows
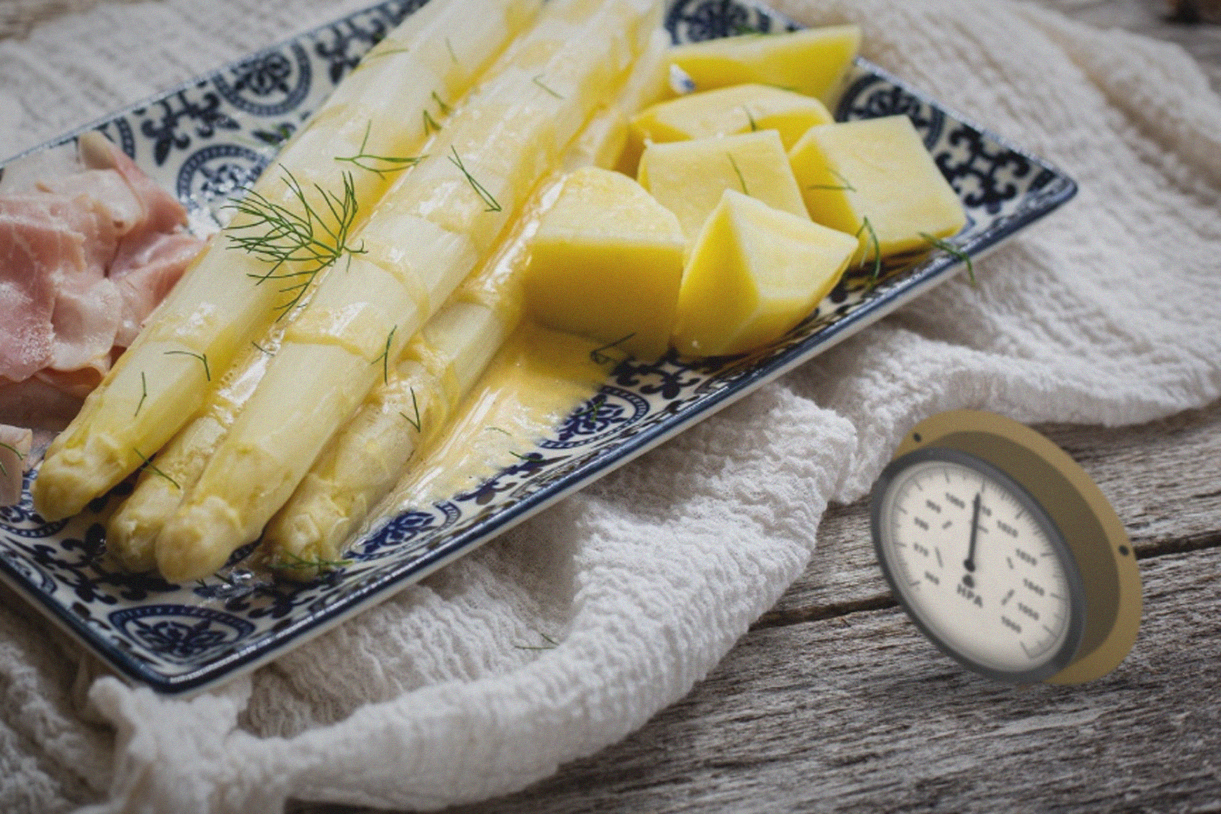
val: {"value": 1010, "unit": "hPa"}
